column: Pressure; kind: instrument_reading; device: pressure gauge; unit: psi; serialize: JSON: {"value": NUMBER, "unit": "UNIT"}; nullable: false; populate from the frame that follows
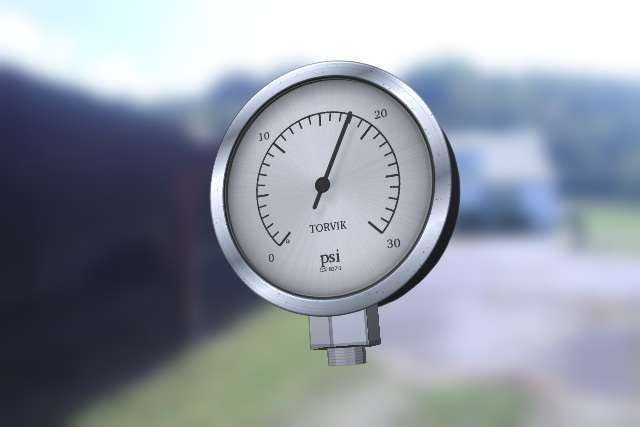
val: {"value": 18, "unit": "psi"}
